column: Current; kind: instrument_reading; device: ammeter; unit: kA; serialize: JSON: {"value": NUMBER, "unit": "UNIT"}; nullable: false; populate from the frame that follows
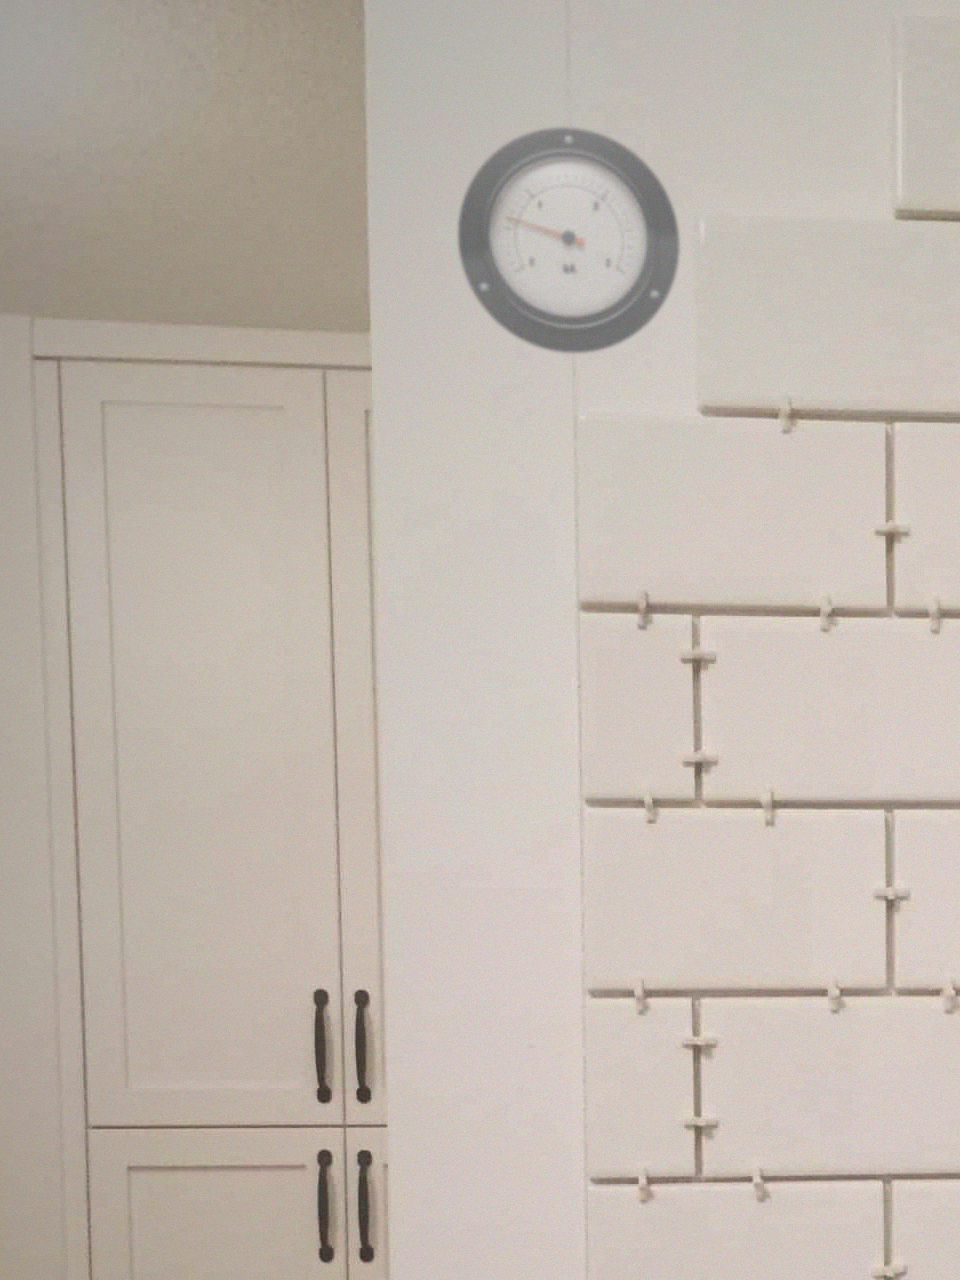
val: {"value": 0.6, "unit": "kA"}
